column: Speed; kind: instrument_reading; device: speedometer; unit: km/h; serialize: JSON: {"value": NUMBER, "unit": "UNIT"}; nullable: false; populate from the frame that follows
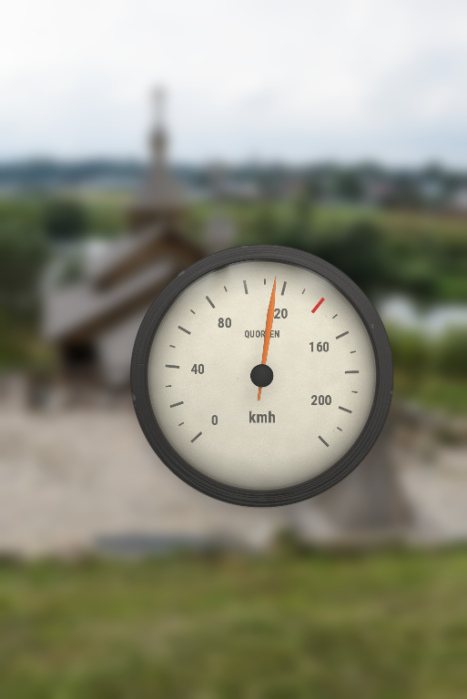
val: {"value": 115, "unit": "km/h"}
